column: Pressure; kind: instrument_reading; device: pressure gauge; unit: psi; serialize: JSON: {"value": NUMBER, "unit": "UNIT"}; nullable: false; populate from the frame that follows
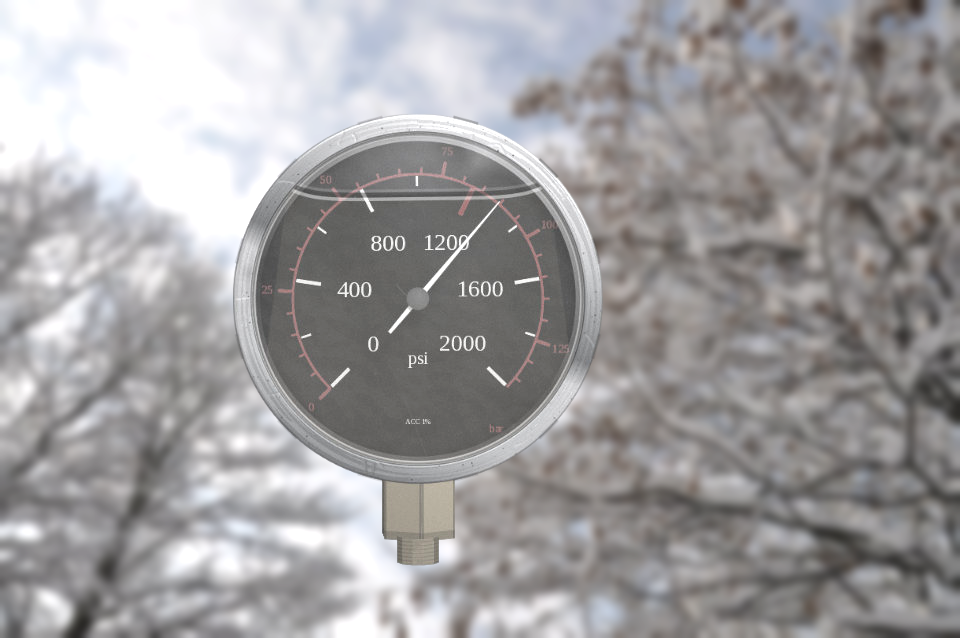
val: {"value": 1300, "unit": "psi"}
